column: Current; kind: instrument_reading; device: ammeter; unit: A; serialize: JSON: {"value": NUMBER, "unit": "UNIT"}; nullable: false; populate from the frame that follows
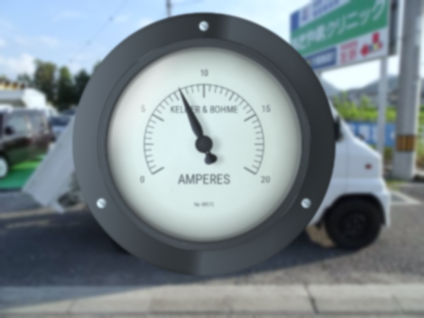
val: {"value": 8, "unit": "A"}
